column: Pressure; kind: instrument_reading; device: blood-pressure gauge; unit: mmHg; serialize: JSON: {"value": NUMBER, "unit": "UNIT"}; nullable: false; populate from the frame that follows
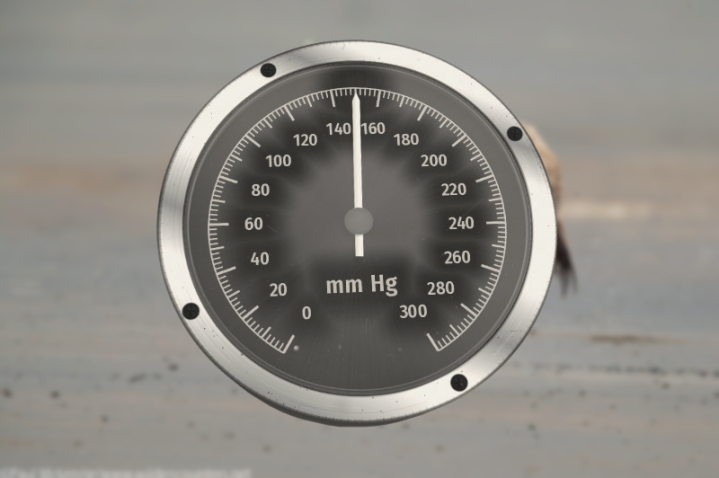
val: {"value": 150, "unit": "mmHg"}
